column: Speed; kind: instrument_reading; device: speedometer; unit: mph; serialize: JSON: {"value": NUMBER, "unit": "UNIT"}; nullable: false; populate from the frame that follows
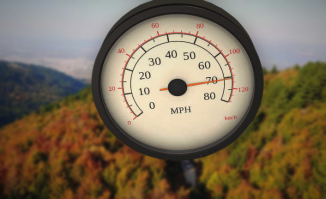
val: {"value": 70, "unit": "mph"}
